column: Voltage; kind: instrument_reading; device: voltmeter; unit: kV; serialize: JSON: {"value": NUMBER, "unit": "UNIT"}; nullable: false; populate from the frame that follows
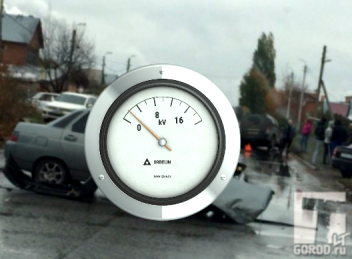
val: {"value": 2, "unit": "kV"}
